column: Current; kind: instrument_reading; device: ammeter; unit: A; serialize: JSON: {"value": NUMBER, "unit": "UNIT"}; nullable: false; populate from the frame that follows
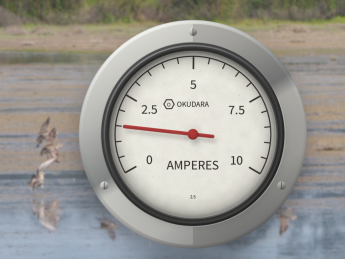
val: {"value": 1.5, "unit": "A"}
